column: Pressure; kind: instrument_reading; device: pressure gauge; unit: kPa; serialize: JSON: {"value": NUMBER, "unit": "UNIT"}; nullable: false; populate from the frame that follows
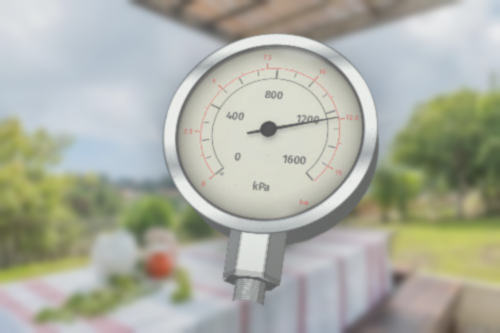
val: {"value": 1250, "unit": "kPa"}
